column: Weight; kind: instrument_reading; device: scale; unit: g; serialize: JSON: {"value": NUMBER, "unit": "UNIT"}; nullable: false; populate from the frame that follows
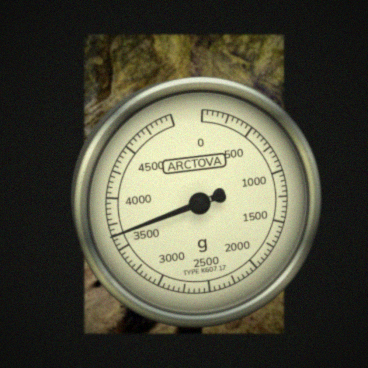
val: {"value": 3650, "unit": "g"}
